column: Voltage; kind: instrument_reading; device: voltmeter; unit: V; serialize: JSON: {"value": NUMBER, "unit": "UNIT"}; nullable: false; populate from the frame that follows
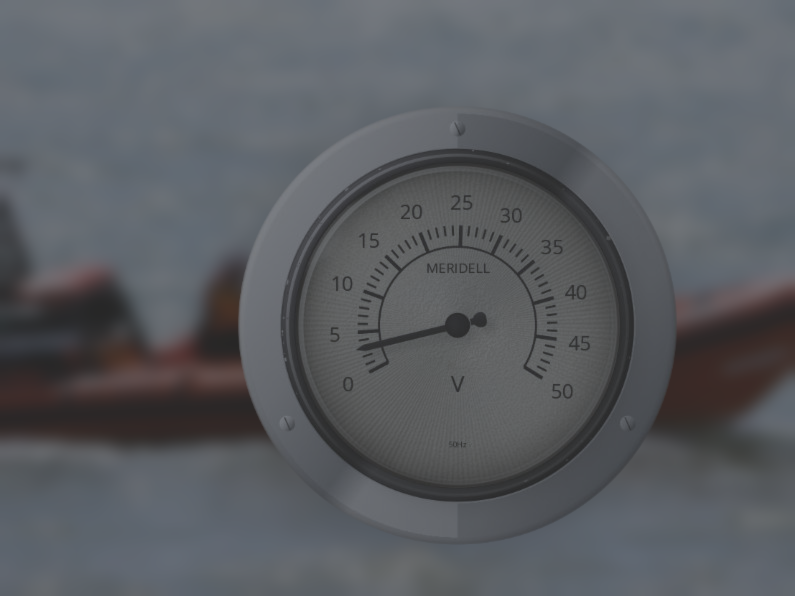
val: {"value": 3, "unit": "V"}
